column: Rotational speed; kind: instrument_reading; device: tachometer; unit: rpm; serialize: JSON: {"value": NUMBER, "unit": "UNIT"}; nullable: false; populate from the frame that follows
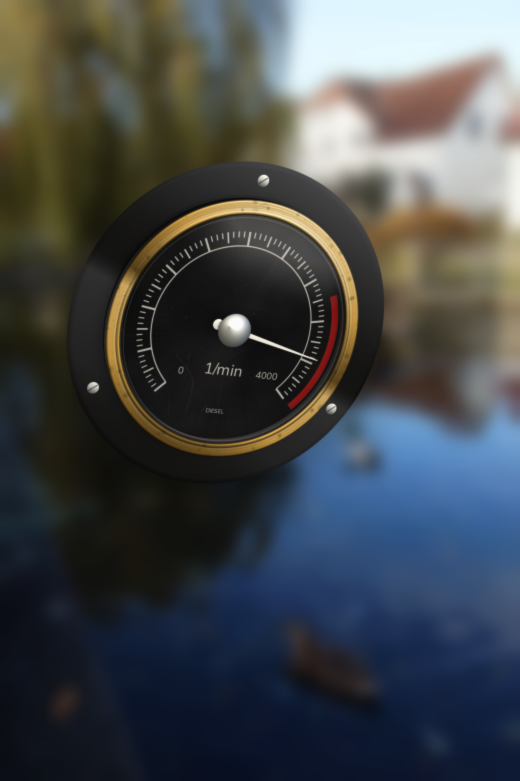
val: {"value": 3550, "unit": "rpm"}
